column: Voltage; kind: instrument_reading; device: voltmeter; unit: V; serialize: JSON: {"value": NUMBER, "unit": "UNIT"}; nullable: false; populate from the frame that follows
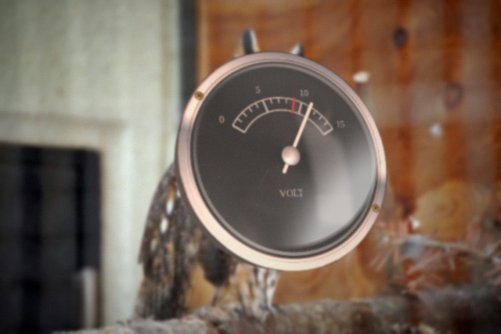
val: {"value": 11, "unit": "V"}
